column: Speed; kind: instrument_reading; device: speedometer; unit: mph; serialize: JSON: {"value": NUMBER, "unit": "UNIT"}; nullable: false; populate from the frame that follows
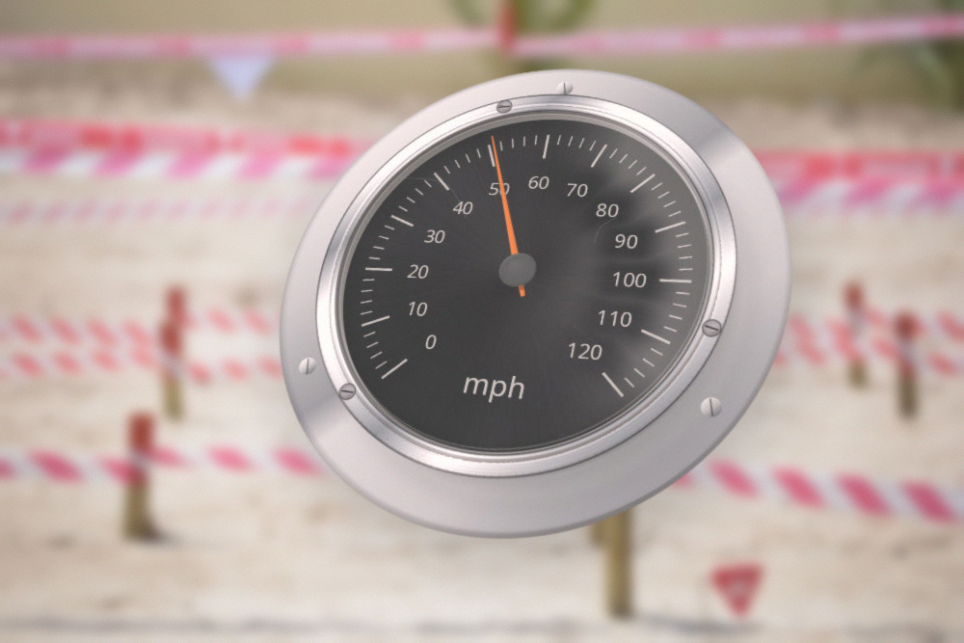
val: {"value": 51, "unit": "mph"}
